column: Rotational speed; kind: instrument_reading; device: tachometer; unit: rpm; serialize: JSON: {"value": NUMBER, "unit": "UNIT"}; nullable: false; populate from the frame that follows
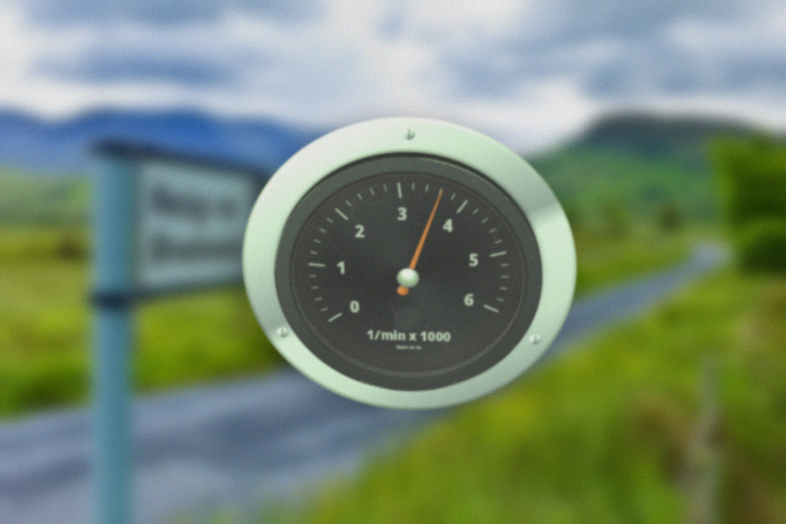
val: {"value": 3600, "unit": "rpm"}
